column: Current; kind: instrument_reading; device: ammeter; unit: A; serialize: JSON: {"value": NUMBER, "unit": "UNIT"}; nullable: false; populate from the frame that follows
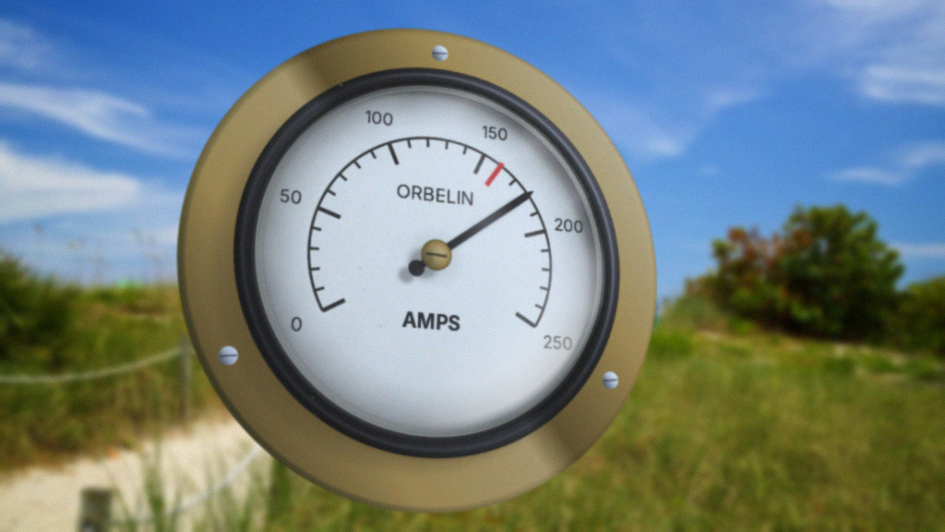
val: {"value": 180, "unit": "A"}
